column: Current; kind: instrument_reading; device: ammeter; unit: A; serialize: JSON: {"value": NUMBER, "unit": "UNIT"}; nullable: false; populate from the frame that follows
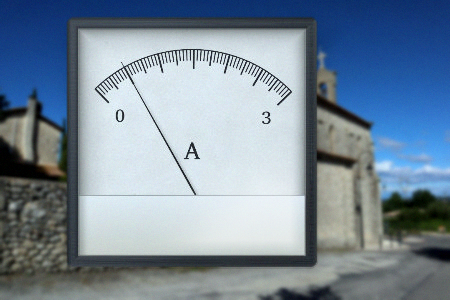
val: {"value": 0.5, "unit": "A"}
